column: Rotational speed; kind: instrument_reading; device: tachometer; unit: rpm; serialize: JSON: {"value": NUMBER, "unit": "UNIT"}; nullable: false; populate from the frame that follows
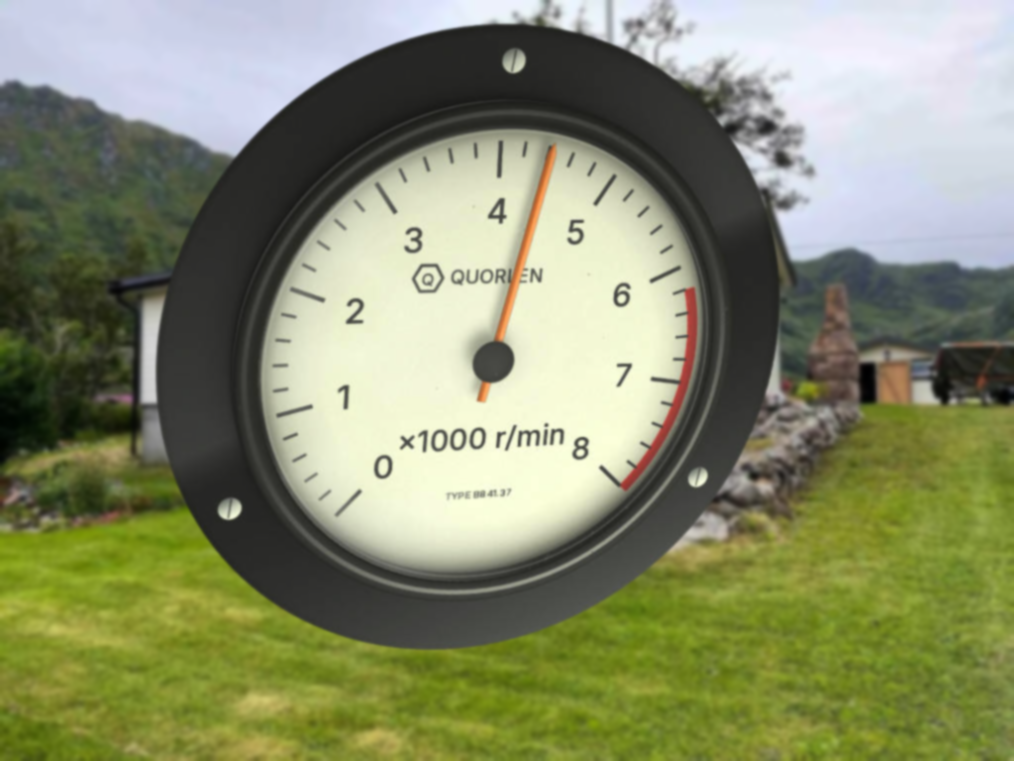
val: {"value": 4400, "unit": "rpm"}
